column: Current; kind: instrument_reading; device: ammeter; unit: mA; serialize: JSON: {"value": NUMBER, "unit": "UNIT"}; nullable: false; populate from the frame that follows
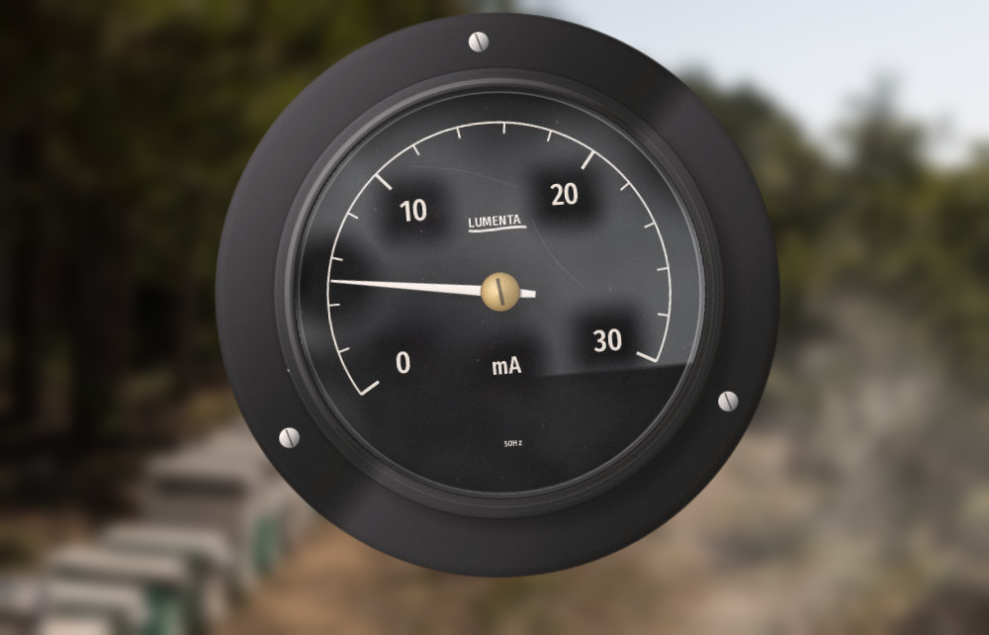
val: {"value": 5, "unit": "mA"}
